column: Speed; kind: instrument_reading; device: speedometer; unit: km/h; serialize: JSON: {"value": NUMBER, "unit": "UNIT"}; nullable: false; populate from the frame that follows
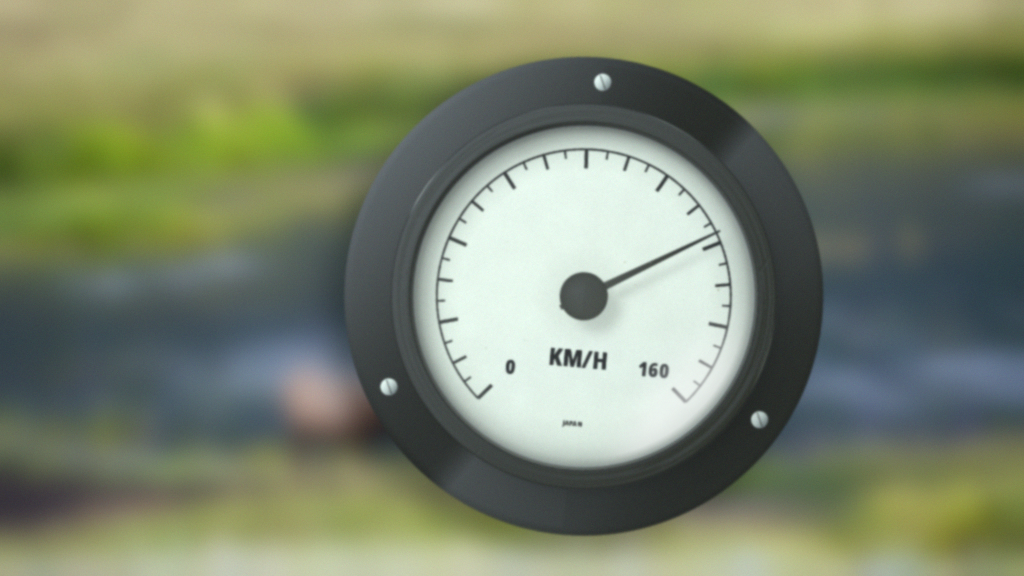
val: {"value": 117.5, "unit": "km/h"}
